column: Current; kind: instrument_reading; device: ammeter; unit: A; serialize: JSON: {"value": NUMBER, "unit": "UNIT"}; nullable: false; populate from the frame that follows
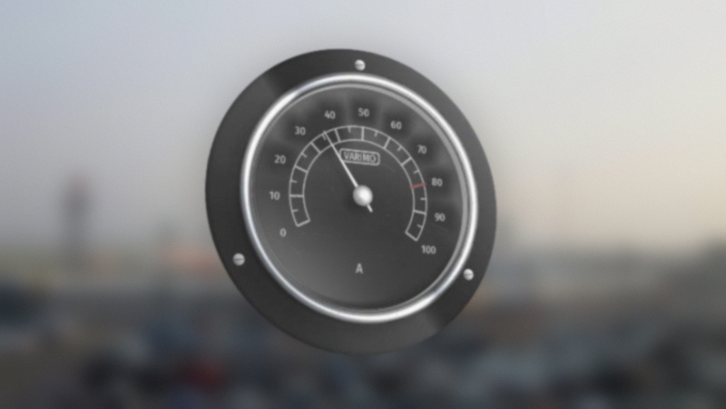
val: {"value": 35, "unit": "A"}
